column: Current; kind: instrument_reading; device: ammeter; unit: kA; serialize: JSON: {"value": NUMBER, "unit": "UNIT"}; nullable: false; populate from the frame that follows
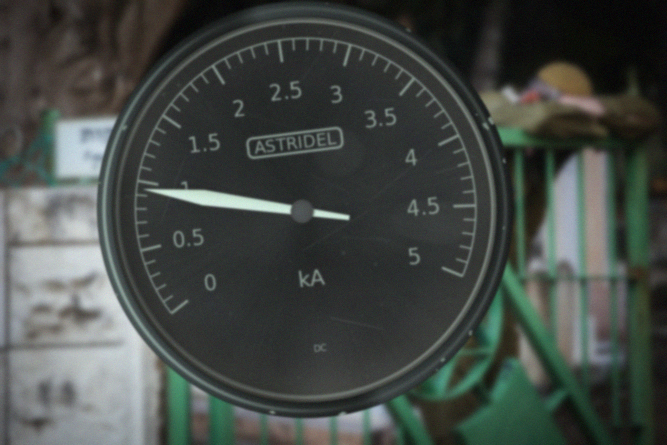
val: {"value": 0.95, "unit": "kA"}
